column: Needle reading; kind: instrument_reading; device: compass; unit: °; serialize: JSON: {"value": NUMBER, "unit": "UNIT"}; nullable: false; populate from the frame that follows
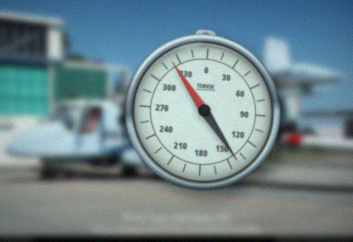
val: {"value": 322.5, "unit": "°"}
